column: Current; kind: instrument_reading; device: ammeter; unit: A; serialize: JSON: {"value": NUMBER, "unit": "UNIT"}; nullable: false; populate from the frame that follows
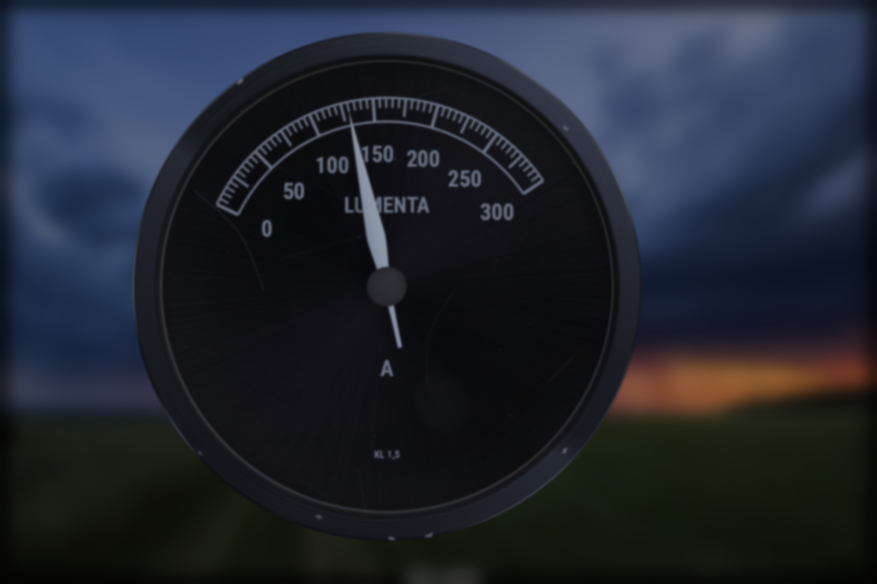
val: {"value": 130, "unit": "A"}
